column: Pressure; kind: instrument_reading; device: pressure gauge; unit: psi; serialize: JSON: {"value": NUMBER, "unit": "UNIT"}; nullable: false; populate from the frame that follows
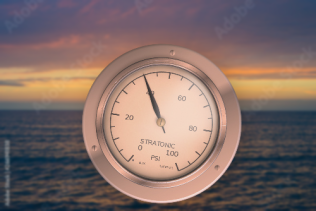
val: {"value": 40, "unit": "psi"}
